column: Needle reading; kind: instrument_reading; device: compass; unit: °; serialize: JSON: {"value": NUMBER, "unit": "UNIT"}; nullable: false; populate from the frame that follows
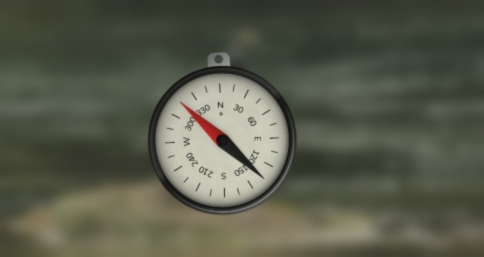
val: {"value": 315, "unit": "°"}
